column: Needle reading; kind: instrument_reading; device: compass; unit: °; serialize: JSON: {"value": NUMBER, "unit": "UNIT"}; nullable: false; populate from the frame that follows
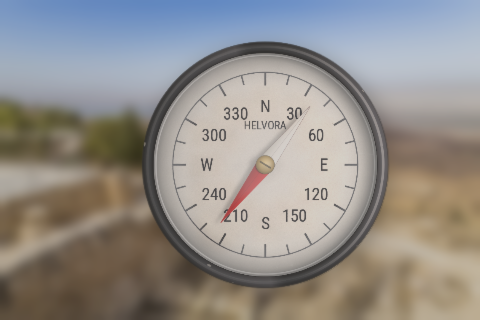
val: {"value": 217.5, "unit": "°"}
